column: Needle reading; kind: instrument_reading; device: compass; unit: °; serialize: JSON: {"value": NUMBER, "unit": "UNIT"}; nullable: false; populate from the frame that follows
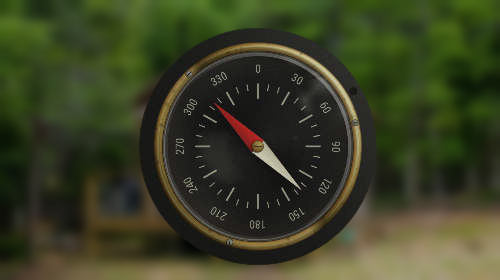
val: {"value": 315, "unit": "°"}
